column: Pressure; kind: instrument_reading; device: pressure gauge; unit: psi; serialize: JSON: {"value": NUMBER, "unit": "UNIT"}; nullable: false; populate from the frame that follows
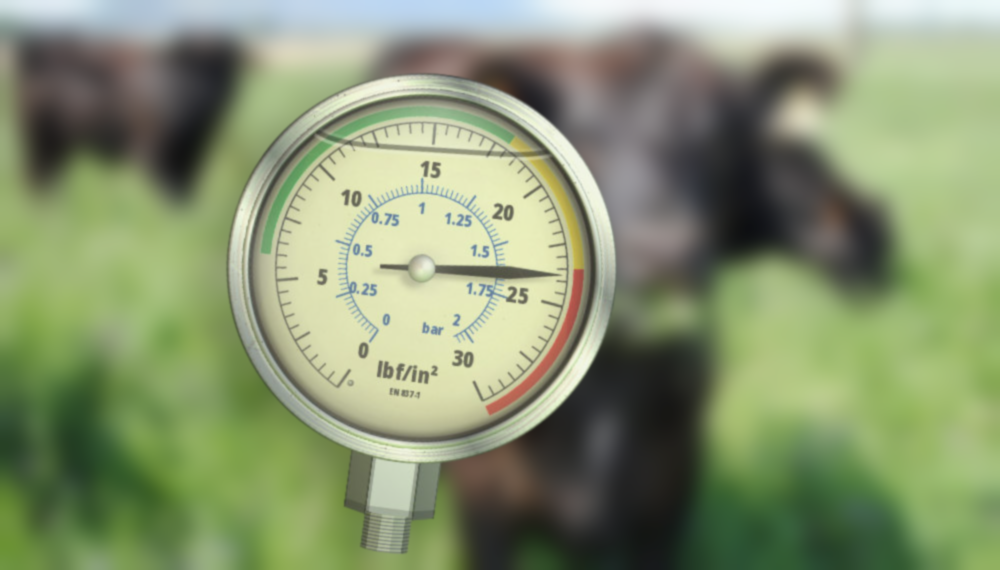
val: {"value": 23.75, "unit": "psi"}
